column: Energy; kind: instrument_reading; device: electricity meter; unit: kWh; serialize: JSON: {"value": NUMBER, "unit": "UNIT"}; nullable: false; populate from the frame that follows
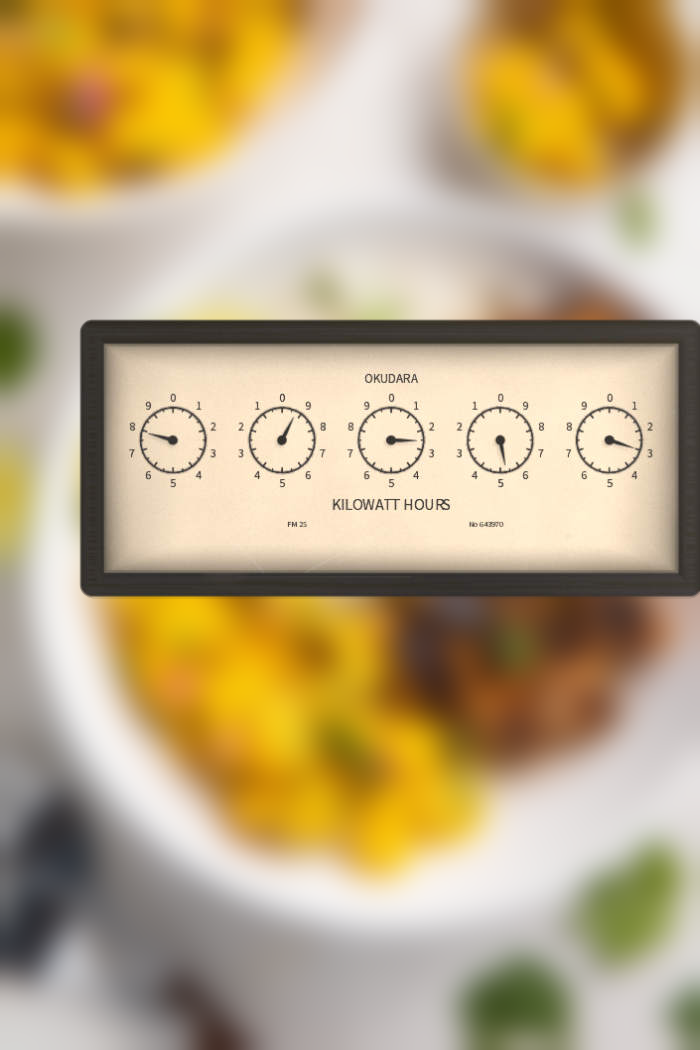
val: {"value": 79253, "unit": "kWh"}
